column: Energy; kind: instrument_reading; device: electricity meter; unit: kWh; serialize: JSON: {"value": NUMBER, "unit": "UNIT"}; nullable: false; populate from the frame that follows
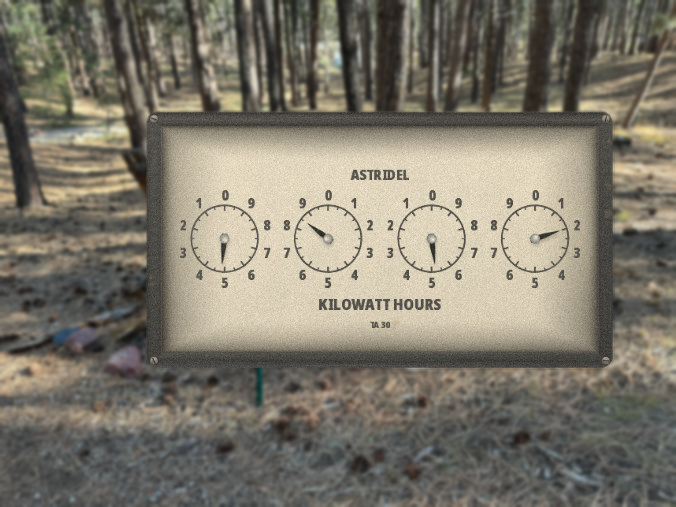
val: {"value": 4852, "unit": "kWh"}
